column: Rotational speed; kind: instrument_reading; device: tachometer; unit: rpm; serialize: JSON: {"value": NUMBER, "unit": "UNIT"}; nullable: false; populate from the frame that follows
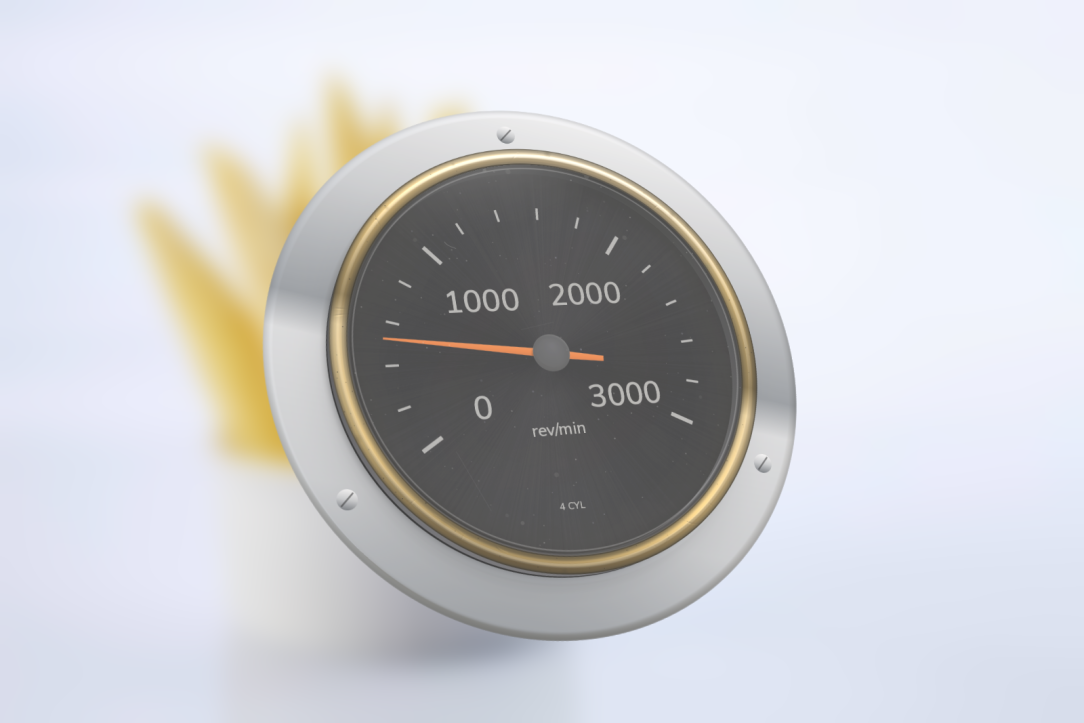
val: {"value": 500, "unit": "rpm"}
